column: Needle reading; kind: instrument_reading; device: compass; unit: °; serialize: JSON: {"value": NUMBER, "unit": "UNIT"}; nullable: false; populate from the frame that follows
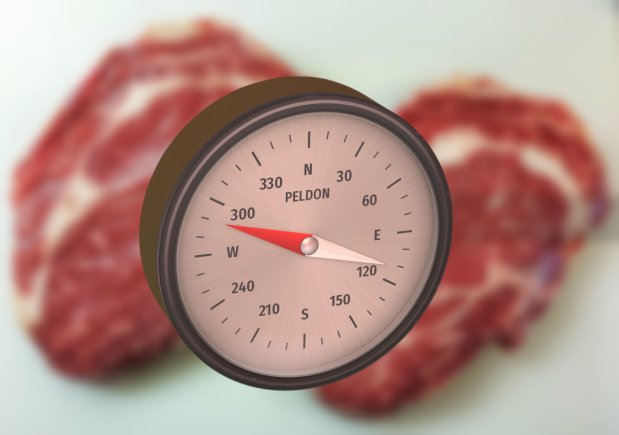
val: {"value": 290, "unit": "°"}
